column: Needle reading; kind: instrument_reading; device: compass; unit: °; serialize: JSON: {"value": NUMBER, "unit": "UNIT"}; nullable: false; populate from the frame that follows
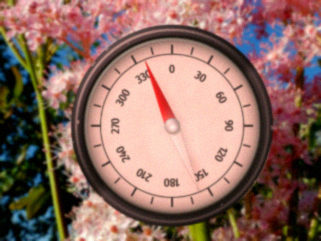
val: {"value": 337.5, "unit": "°"}
